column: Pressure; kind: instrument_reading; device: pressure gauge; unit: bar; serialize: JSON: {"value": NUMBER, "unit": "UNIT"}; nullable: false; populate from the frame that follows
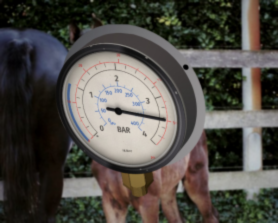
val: {"value": 3.4, "unit": "bar"}
